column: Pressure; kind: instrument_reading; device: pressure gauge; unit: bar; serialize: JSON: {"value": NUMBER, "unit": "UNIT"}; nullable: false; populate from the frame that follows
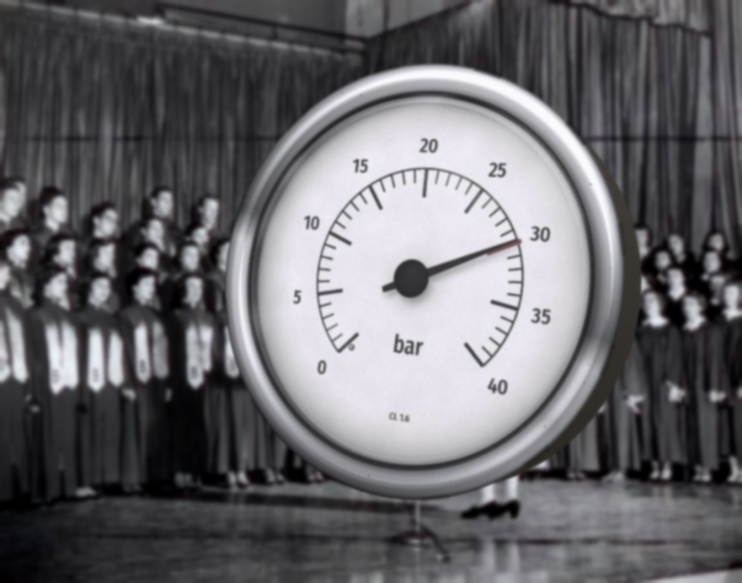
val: {"value": 30, "unit": "bar"}
